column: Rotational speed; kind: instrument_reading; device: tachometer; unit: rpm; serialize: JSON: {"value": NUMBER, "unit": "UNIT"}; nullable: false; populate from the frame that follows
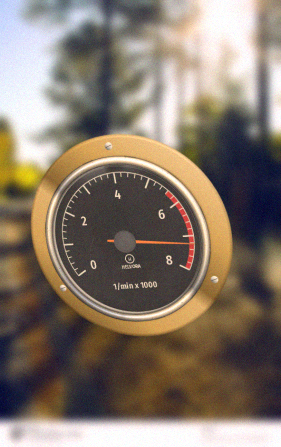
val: {"value": 7200, "unit": "rpm"}
